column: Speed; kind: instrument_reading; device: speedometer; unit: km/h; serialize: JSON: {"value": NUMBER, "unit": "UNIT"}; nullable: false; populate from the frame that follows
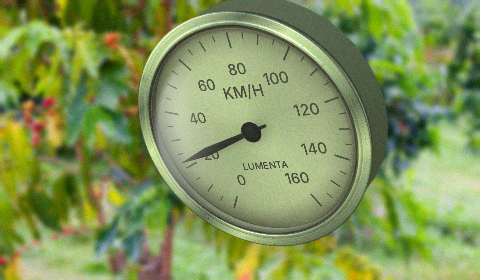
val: {"value": 22.5, "unit": "km/h"}
